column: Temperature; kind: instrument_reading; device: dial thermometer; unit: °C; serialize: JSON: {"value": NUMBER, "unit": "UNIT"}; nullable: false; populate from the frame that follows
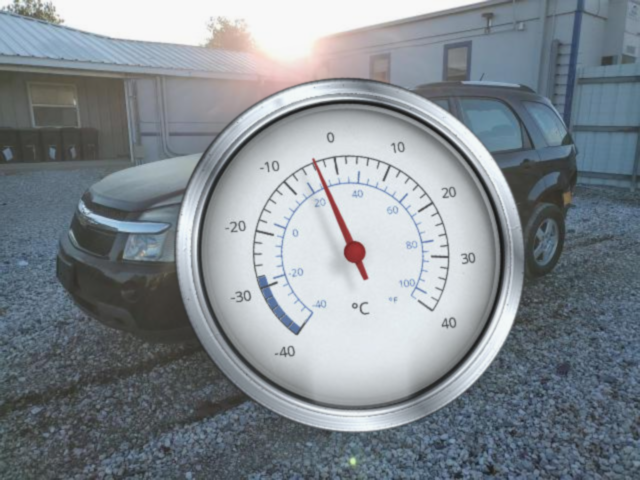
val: {"value": -4, "unit": "°C"}
